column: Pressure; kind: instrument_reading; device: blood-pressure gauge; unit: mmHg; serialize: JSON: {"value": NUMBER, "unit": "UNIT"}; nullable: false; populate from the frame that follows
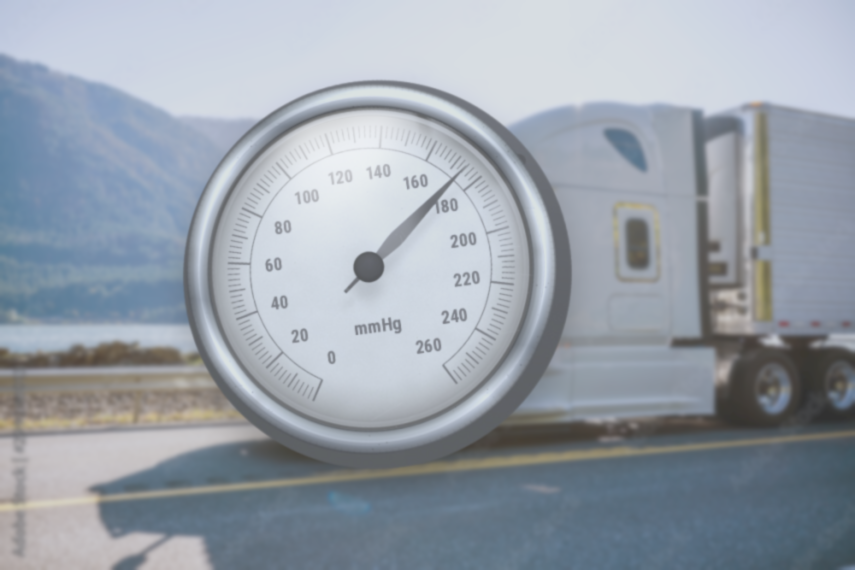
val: {"value": 174, "unit": "mmHg"}
